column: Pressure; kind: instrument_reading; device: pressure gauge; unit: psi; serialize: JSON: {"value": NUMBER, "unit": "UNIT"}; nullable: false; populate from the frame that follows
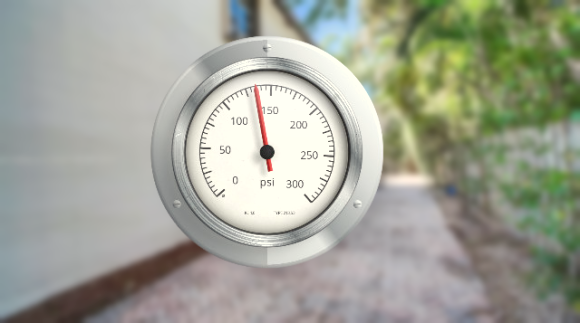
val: {"value": 135, "unit": "psi"}
